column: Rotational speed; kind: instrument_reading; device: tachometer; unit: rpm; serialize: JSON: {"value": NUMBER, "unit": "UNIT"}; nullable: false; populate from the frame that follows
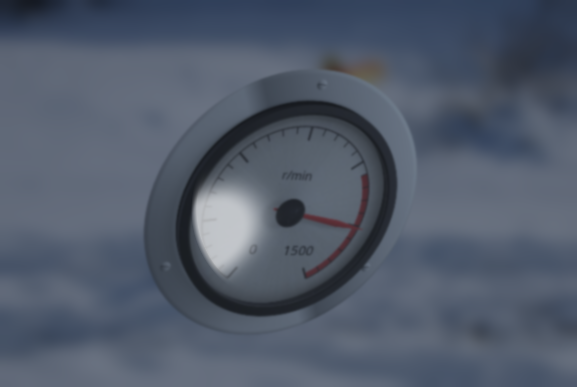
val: {"value": 1250, "unit": "rpm"}
